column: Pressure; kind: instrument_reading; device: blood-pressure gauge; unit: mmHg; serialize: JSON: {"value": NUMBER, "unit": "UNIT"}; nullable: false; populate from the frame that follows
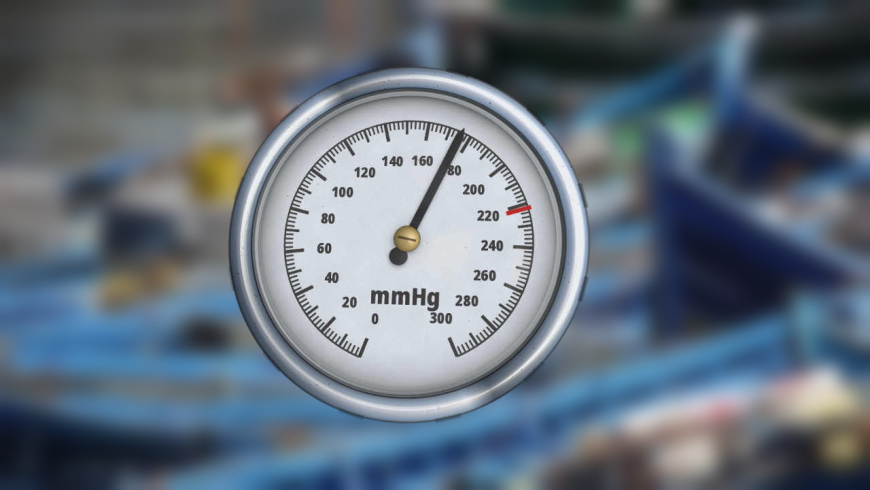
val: {"value": 176, "unit": "mmHg"}
